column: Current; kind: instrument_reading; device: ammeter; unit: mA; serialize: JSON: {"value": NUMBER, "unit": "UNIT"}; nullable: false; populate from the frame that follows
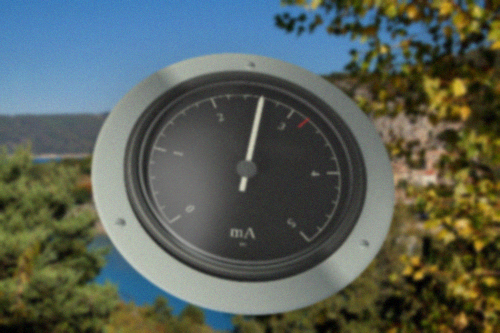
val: {"value": 2.6, "unit": "mA"}
